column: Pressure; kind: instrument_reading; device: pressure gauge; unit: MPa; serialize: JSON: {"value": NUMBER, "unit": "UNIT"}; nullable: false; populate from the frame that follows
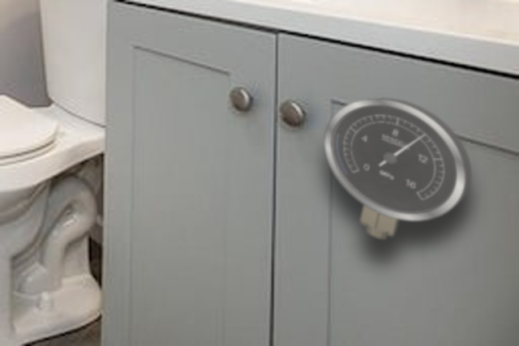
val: {"value": 10, "unit": "MPa"}
